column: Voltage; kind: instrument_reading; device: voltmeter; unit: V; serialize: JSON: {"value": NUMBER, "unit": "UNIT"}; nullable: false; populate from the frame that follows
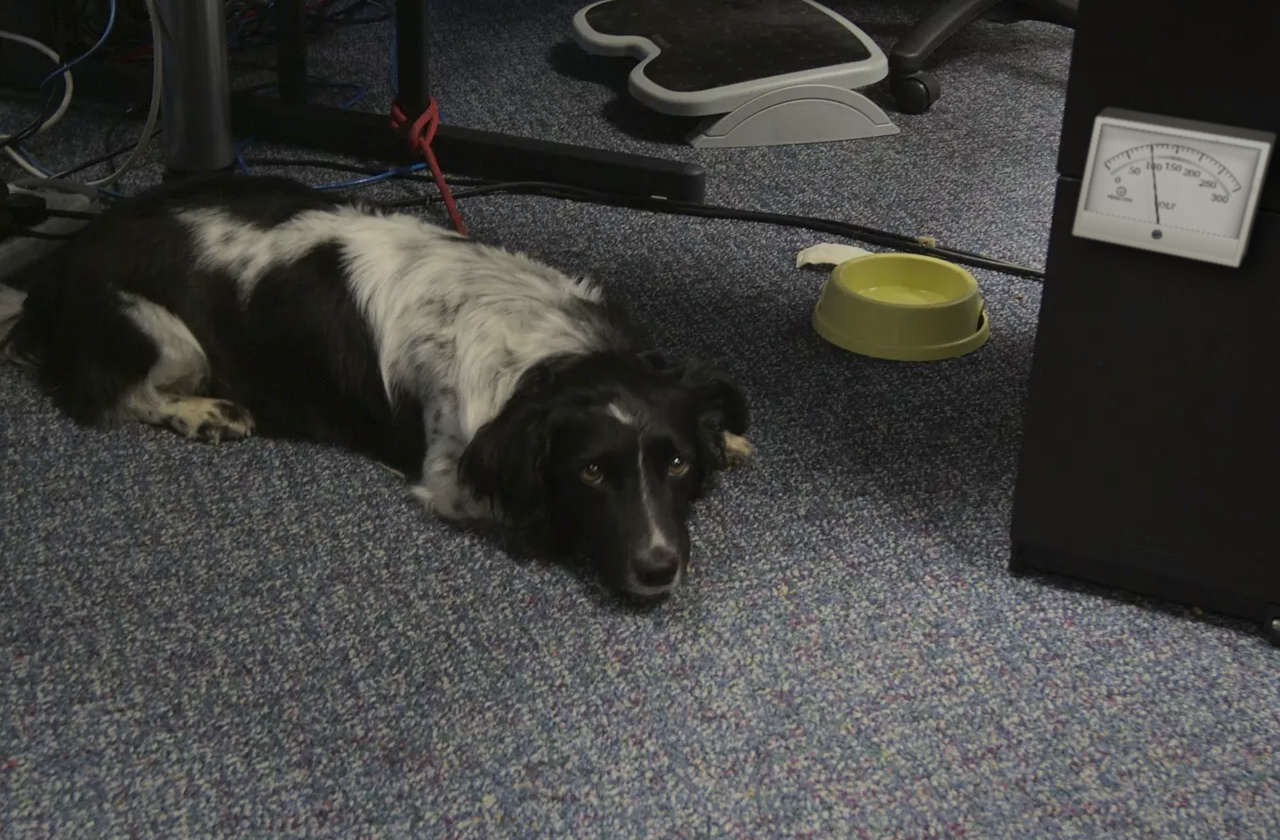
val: {"value": 100, "unit": "V"}
